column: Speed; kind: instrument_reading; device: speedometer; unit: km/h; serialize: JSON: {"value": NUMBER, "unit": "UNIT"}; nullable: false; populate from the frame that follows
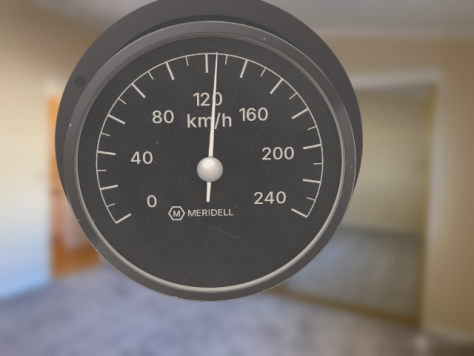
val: {"value": 125, "unit": "km/h"}
